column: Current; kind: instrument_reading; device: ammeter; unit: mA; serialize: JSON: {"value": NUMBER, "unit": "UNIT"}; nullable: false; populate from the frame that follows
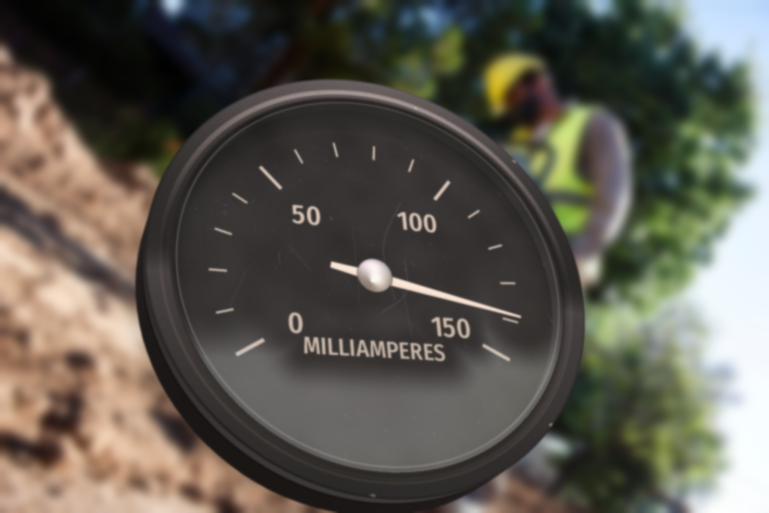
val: {"value": 140, "unit": "mA"}
